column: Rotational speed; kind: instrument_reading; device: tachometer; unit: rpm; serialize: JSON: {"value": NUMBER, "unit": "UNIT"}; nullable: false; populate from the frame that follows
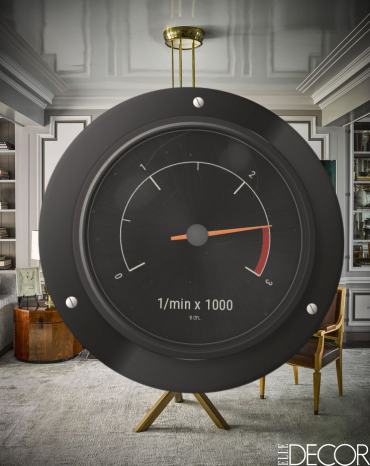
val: {"value": 2500, "unit": "rpm"}
